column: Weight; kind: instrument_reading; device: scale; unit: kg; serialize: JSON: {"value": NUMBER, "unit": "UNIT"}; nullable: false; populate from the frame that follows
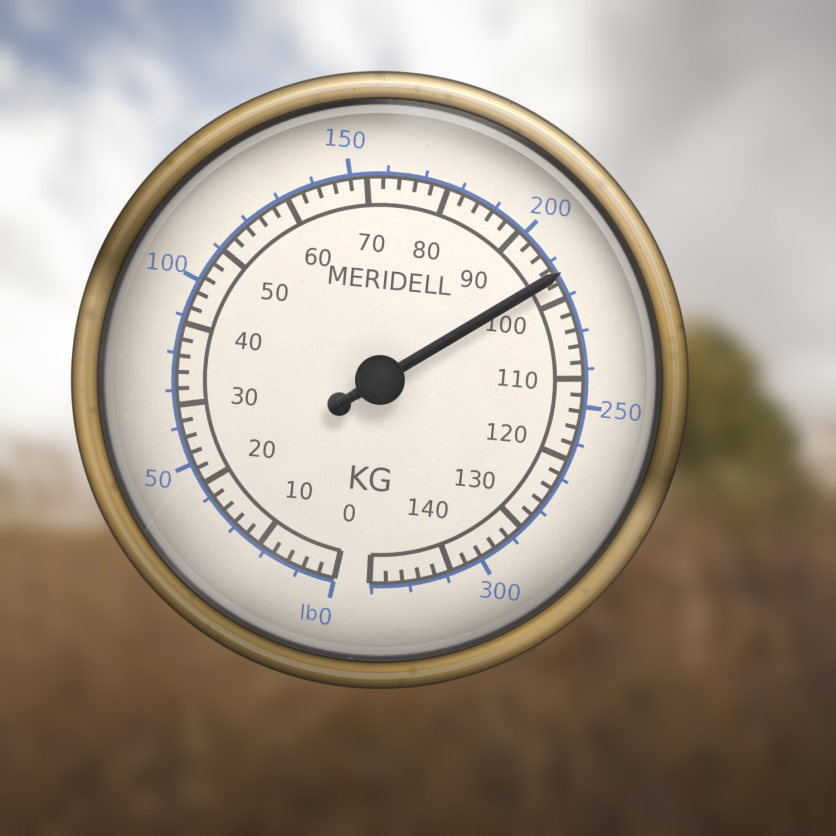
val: {"value": 97, "unit": "kg"}
